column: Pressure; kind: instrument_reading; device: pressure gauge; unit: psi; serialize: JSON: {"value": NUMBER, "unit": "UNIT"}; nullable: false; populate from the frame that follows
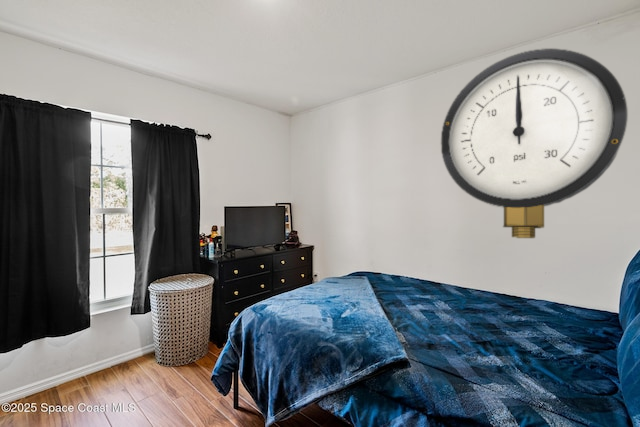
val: {"value": 15, "unit": "psi"}
